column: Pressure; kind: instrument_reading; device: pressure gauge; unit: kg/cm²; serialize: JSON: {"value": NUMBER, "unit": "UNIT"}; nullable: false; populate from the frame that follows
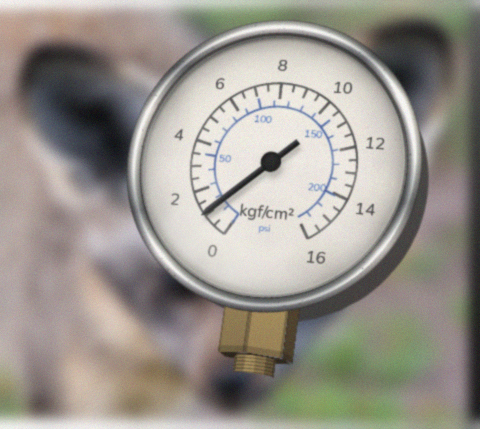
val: {"value": 1, "unit": "kg/cm²"}
